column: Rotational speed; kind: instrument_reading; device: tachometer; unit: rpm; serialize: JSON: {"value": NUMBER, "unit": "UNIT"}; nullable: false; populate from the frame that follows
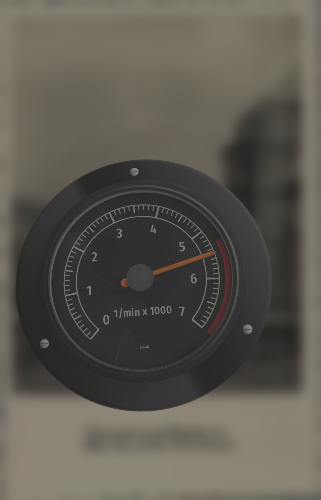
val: {"value": 5500, "unit": "rpm"}
